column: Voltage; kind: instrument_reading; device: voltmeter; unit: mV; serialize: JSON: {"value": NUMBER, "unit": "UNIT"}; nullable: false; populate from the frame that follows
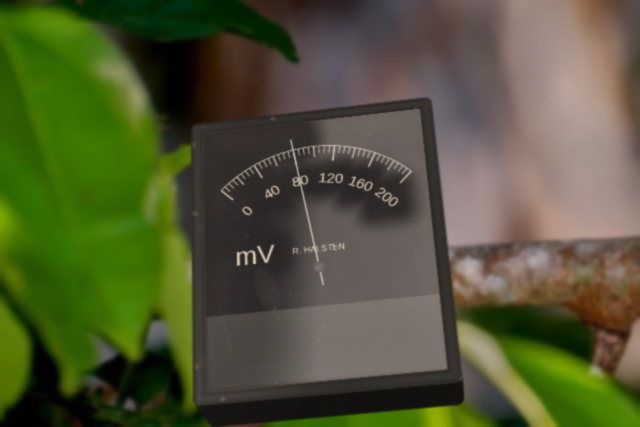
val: {"value": 80, "unit": "mV"}
